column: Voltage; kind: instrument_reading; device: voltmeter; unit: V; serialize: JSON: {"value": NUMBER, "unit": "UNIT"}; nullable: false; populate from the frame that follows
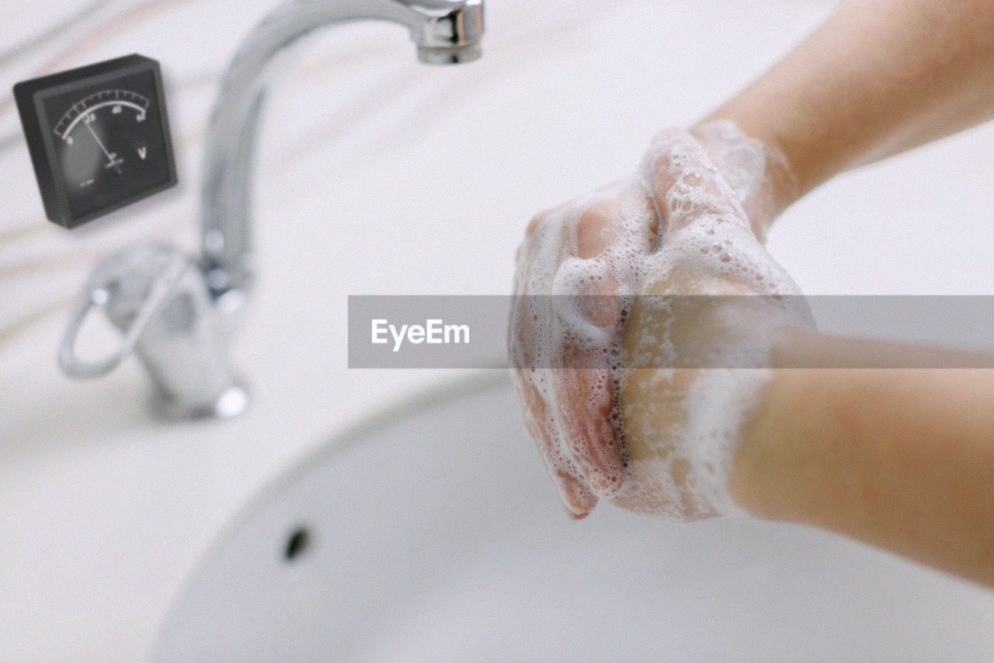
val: {"value": 15, "unit": "V"}
